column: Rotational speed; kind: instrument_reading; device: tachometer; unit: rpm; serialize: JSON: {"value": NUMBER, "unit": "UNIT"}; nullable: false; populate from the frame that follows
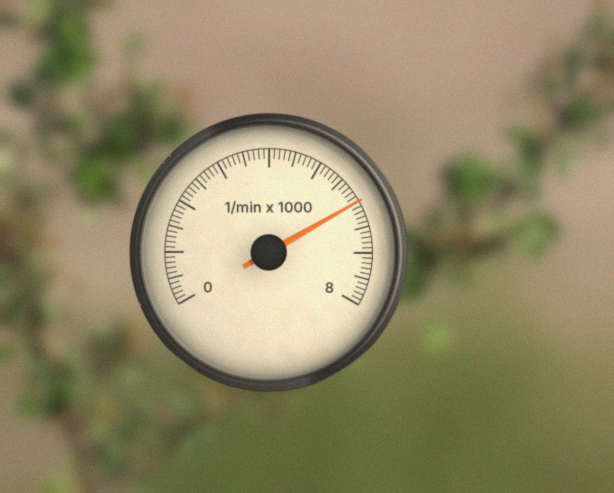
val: {"value": 6000, "unit": "rpm"}
